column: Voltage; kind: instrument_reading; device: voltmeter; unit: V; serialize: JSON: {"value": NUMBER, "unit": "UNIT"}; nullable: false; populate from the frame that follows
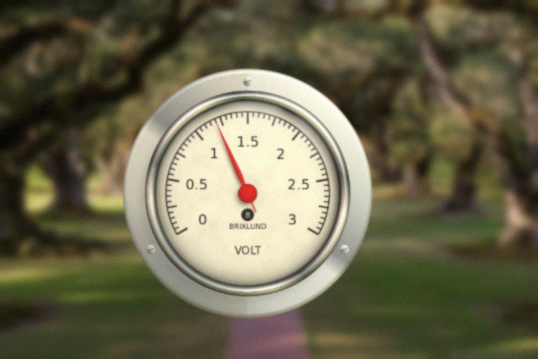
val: {"value": 1.2, "unit": "V"}
